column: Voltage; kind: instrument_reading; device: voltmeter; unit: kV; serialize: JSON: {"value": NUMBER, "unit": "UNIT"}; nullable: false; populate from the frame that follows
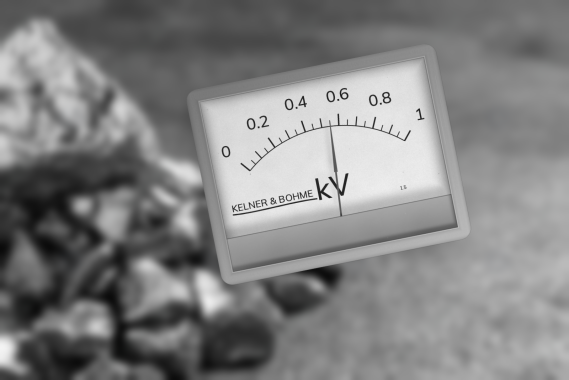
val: {"value": 0.55, "unit": "kV"}
